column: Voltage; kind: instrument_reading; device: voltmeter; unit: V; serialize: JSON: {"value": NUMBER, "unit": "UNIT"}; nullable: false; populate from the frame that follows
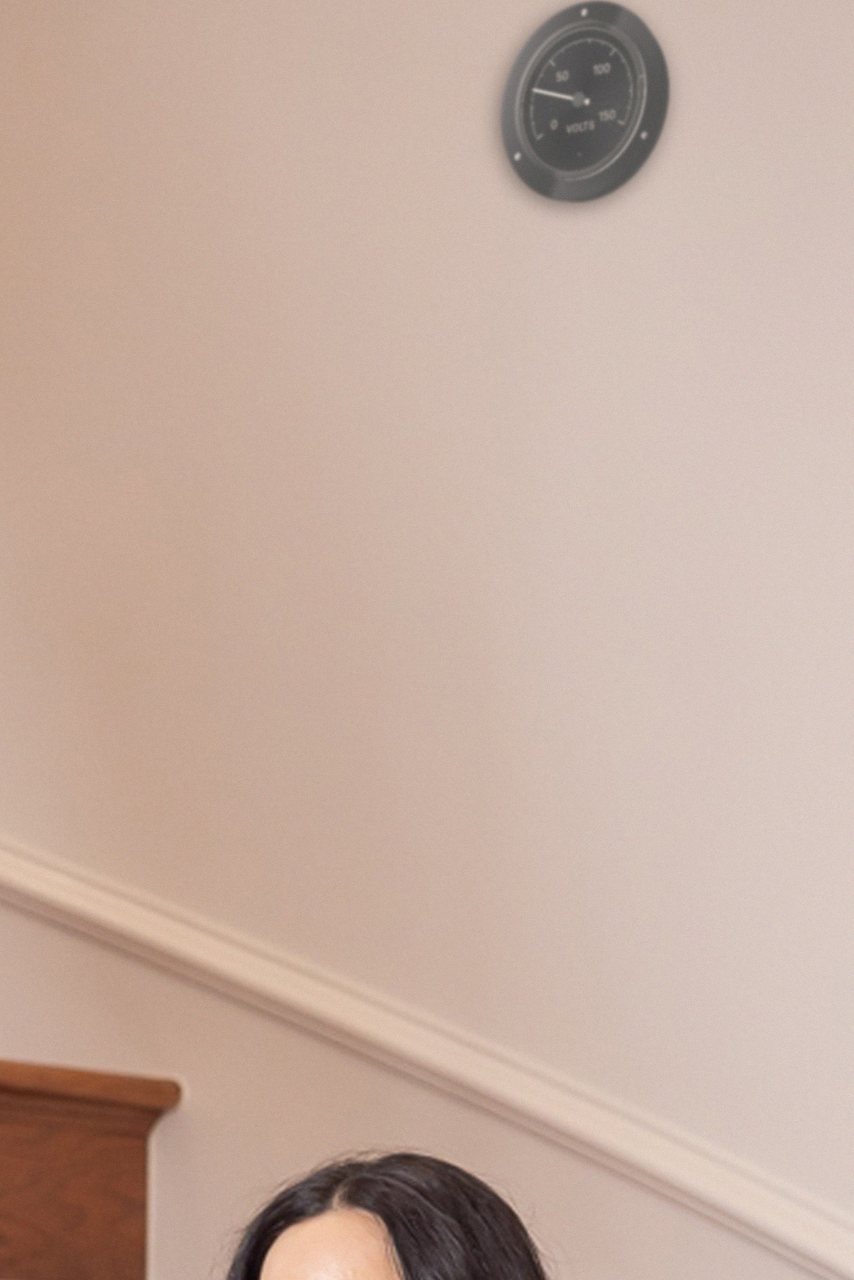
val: {"value": 30, "unit": "V"}
